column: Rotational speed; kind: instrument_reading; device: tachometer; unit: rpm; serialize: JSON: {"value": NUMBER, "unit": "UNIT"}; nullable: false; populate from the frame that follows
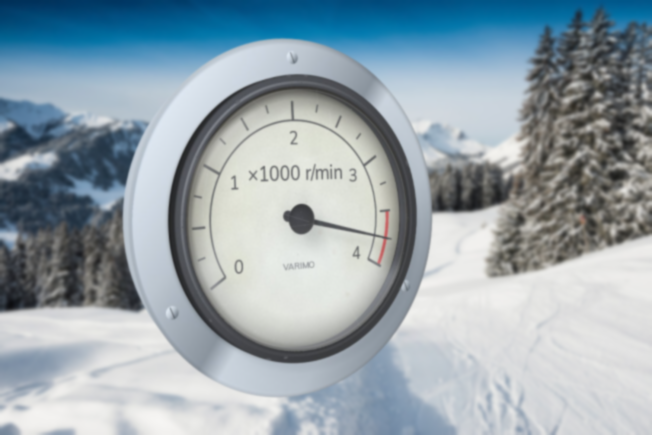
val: {"value": 3750, "unit": "rpm"}
